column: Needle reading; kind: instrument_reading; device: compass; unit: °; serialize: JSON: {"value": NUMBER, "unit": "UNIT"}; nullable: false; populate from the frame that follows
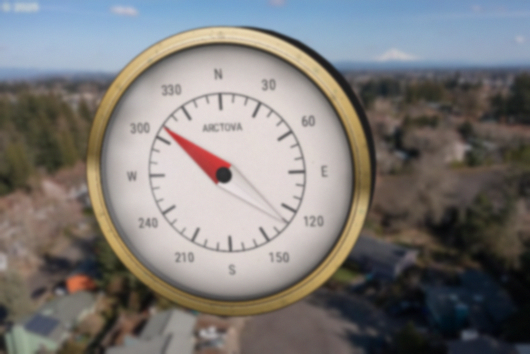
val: {"value": 310, "unit": "°"}
